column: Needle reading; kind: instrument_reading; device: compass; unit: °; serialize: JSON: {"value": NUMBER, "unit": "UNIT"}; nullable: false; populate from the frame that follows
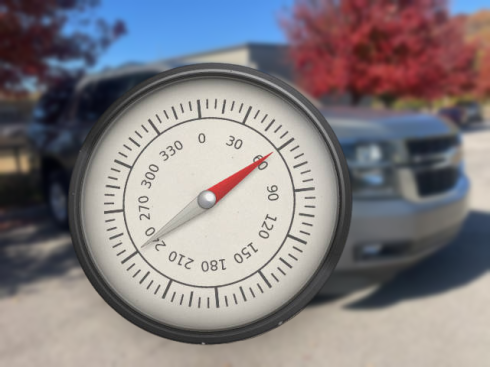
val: {"value": 60, "unit": "°"}
